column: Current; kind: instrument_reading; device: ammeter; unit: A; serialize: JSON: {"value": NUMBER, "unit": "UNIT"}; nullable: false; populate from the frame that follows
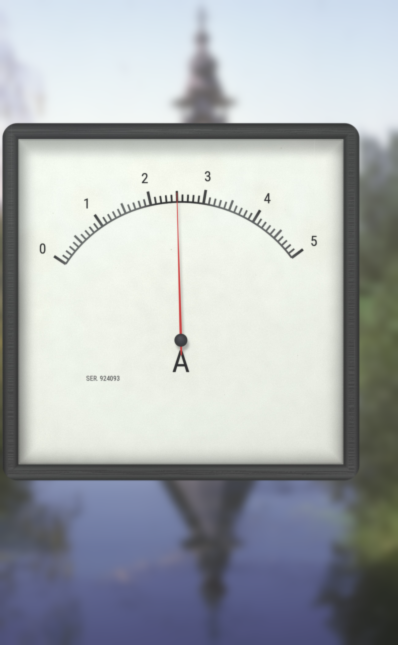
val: {"value": 2.5, "unit": "A"}
